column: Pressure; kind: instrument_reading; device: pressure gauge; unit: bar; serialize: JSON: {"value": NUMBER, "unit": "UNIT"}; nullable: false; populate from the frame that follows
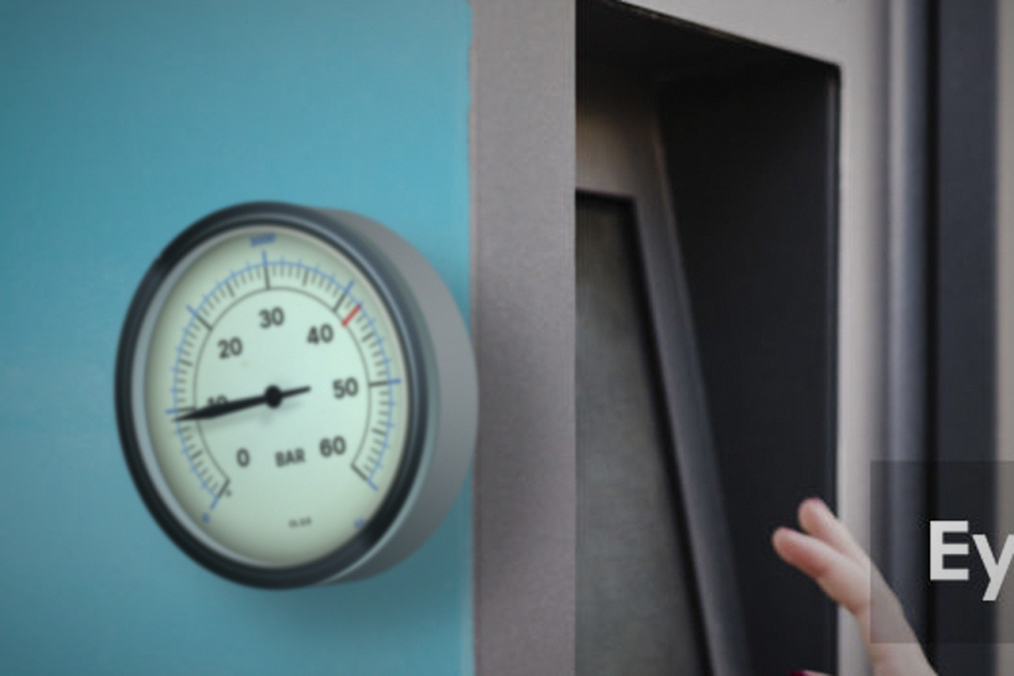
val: {"value": 9, "unit": "bar"}
